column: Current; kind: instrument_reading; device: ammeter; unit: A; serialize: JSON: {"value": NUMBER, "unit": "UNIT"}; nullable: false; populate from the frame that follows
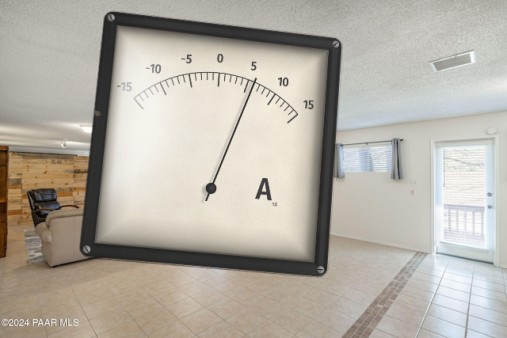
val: {"value": 6, "unit": "A"}
